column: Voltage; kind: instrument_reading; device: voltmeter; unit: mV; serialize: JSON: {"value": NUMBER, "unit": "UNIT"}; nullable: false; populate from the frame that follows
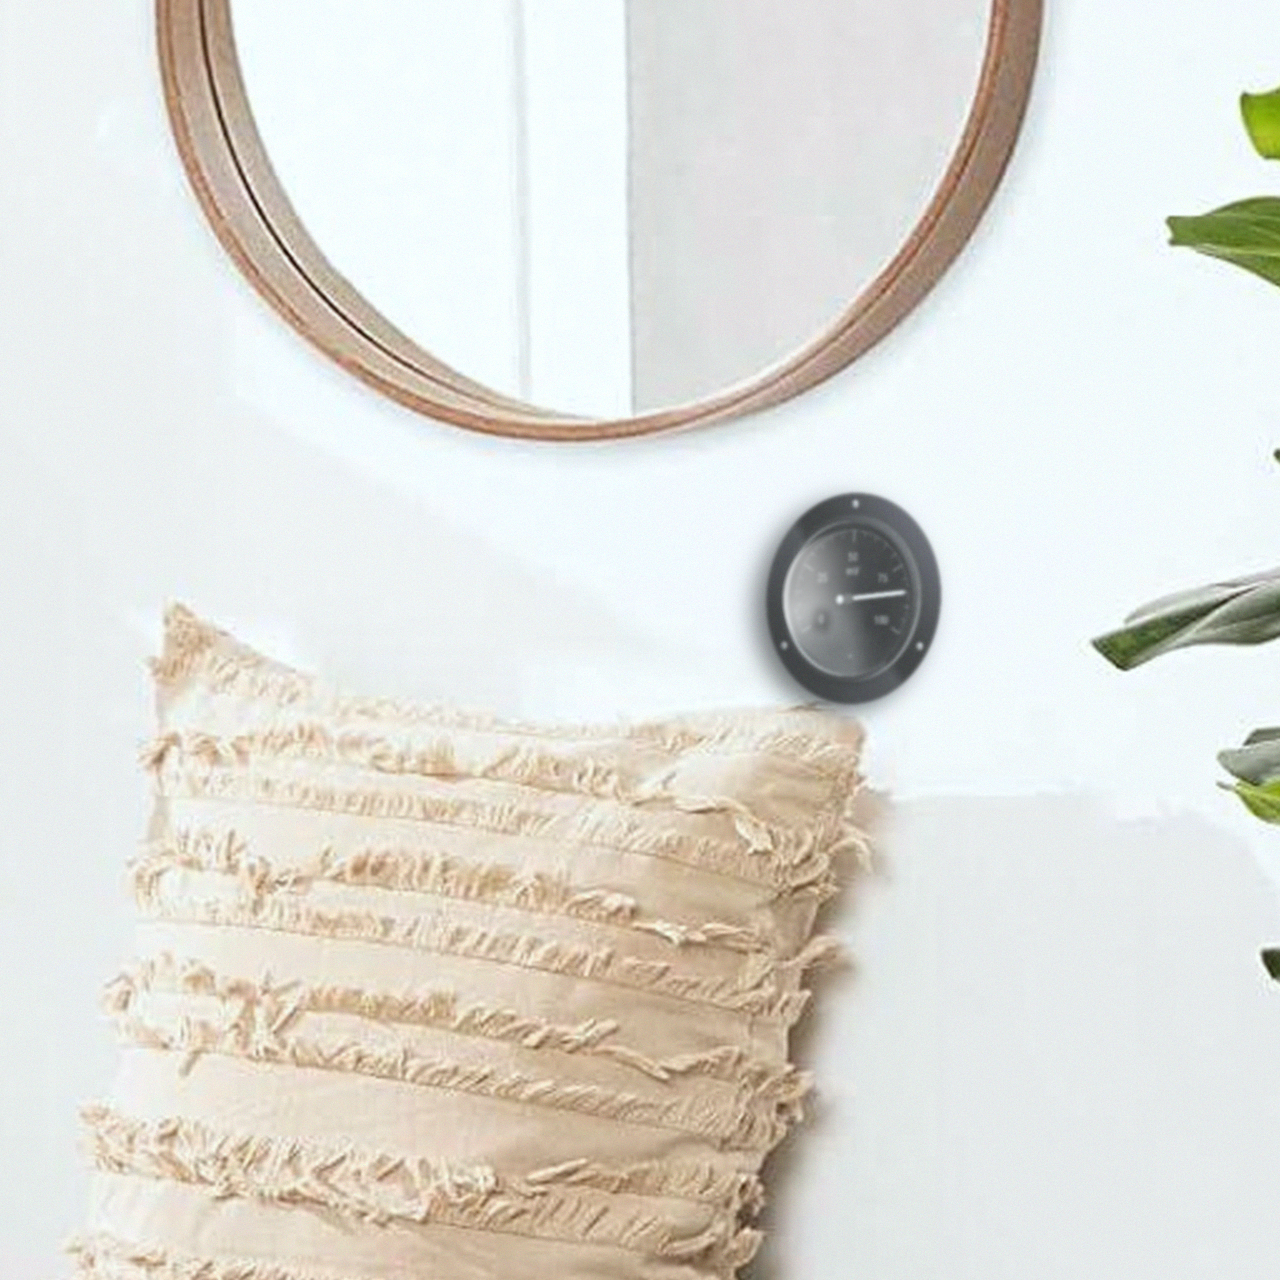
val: {"value": 85, "unit": "mV"}
